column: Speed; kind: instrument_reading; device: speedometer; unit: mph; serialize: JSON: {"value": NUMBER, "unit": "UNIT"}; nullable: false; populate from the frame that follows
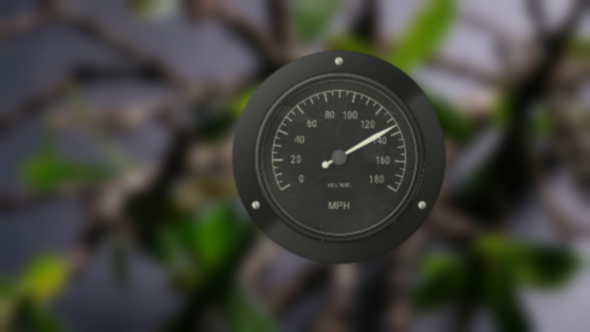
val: {"value": 135, "unit": "mph"}
